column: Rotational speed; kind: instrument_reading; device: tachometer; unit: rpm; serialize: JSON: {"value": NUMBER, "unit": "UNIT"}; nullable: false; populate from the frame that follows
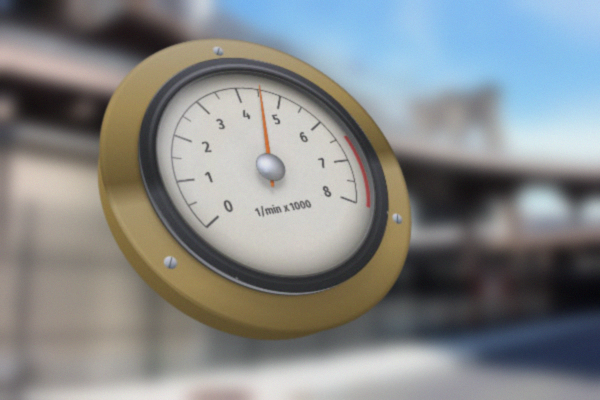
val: {"value": 4500, "unit": "rpm"}
